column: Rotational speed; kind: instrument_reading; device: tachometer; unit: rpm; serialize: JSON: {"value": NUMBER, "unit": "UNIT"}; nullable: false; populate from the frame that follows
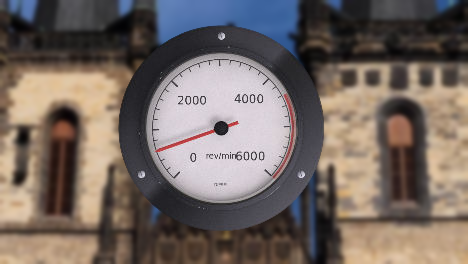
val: {"value": 600, "unit": "rpm"}
